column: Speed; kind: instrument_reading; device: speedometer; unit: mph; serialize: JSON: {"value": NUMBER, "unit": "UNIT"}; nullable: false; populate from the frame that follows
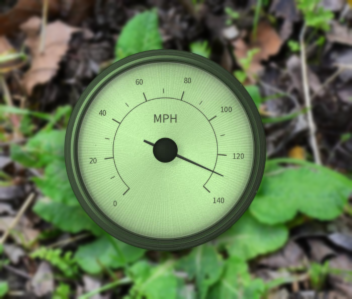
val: {"value": 130, "unit": "mph"}
